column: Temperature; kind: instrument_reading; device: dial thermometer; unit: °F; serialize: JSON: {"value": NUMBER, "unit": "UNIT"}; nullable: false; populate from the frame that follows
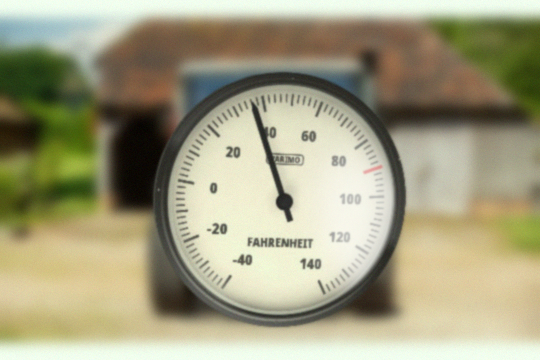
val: {"value": 36, "unit": "°F"}
